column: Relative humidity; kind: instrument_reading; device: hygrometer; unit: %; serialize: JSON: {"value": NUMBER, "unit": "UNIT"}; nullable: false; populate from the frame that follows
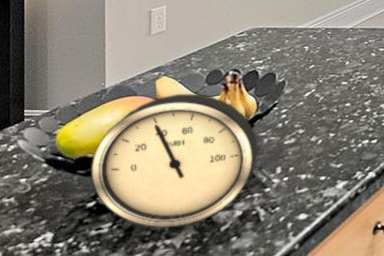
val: {"value": 40, "unit": "%"}
